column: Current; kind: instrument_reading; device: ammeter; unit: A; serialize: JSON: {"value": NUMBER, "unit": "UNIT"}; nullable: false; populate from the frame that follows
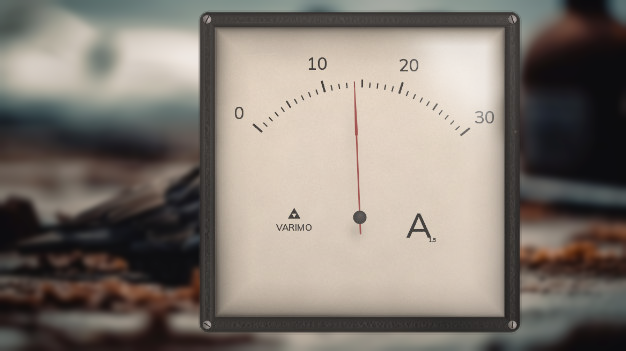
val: {"value": 14, "unit": "A"}
